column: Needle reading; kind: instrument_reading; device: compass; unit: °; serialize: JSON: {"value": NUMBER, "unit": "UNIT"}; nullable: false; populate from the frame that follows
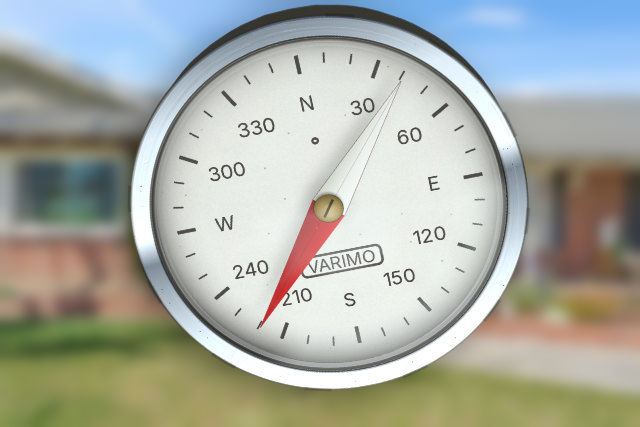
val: {"value": 220, "unit": "°"}
